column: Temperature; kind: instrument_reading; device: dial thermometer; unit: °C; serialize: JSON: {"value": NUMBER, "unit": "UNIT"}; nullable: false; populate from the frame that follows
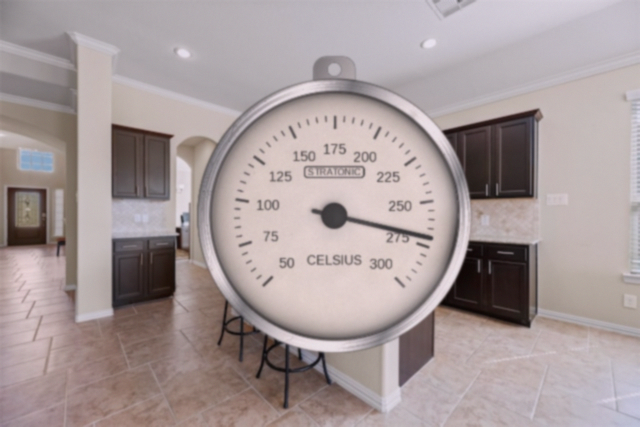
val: {"value": 270, "unit": "°C"}
